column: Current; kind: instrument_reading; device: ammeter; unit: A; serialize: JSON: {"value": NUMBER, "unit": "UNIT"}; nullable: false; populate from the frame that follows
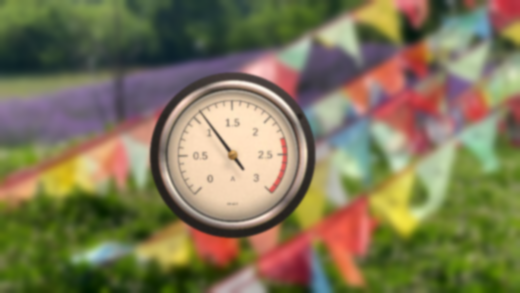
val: {"value": 1.1, "unit": "A"}
